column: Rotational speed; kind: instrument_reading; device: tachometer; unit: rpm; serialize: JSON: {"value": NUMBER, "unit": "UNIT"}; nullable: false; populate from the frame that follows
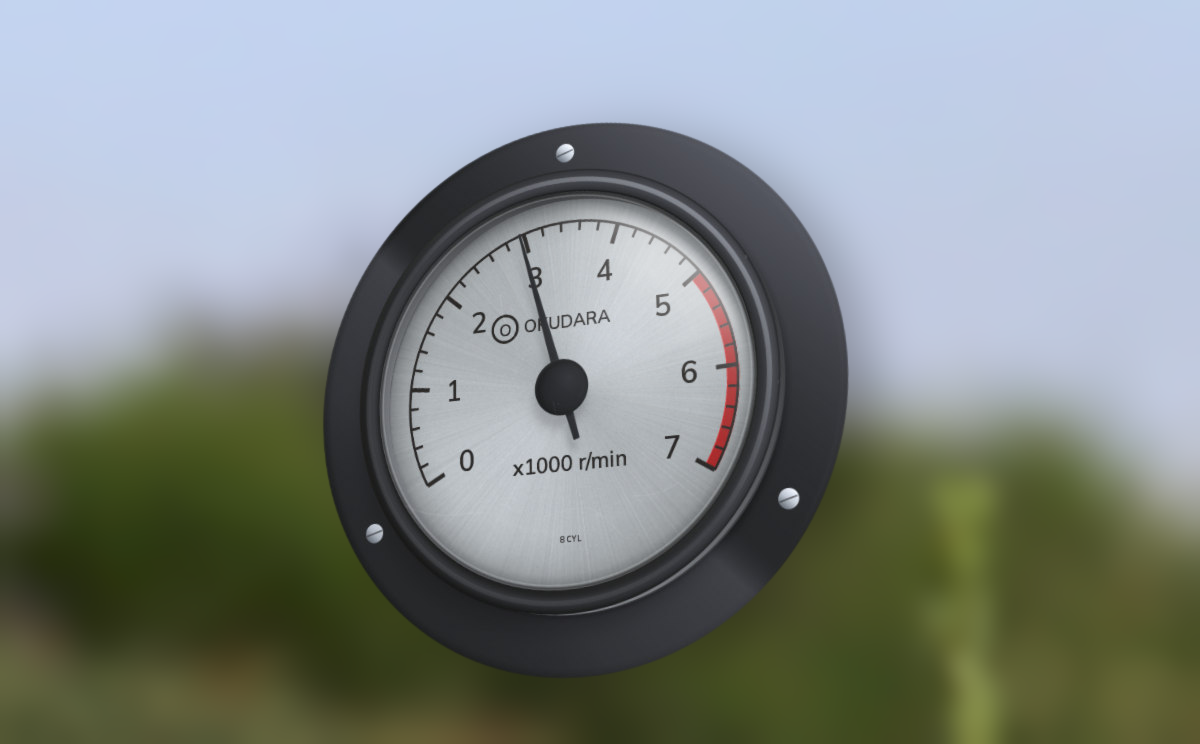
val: {"value": 3000, "unit": "rpm"}
